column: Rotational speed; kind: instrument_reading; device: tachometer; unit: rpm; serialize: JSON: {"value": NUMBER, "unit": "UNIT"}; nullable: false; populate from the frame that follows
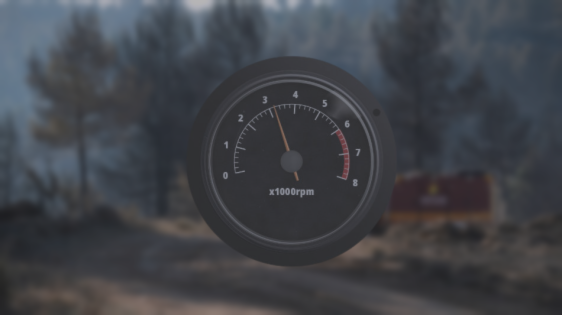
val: {"value": 3200, "unit": "rpm"}
